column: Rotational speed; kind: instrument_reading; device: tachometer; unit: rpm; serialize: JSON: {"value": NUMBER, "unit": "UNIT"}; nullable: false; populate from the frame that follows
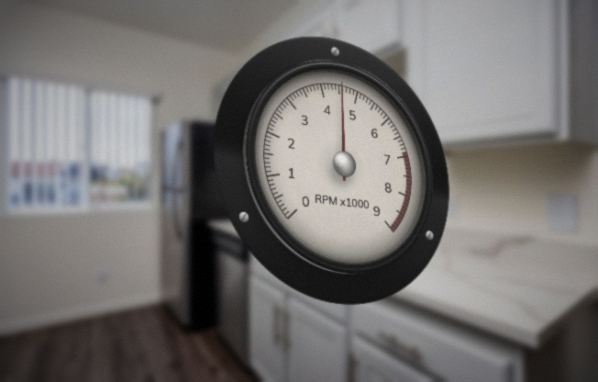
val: {"value": 4500, "unit": "rpm"}
